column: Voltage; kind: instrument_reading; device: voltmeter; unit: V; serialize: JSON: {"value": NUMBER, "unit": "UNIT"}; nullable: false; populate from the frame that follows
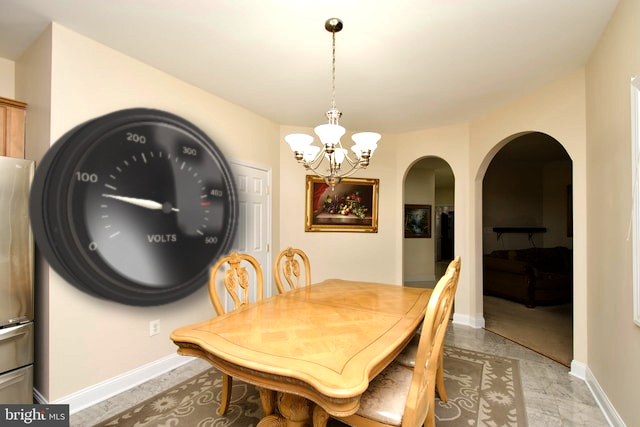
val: {"value": 80, "unit": "V"}
